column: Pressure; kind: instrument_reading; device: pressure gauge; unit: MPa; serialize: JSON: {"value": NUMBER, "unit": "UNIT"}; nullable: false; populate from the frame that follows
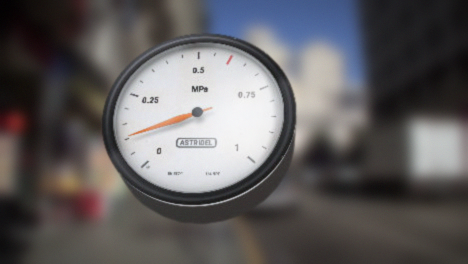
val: {"value": 0.1, "unit": "MPa"}
